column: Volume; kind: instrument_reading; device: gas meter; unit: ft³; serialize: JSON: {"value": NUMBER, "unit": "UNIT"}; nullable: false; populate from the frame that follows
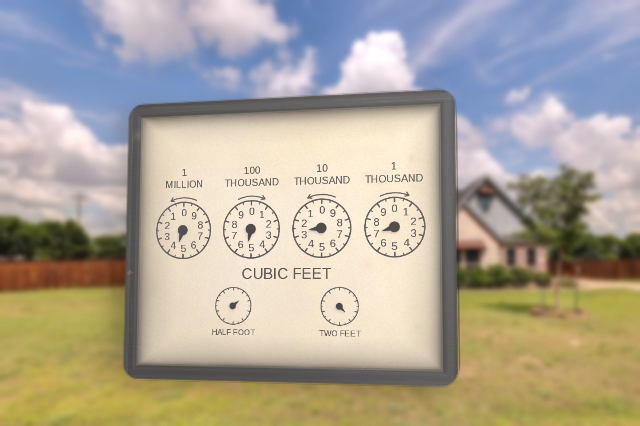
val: {"value": 452700, "unit": "ft³"}
